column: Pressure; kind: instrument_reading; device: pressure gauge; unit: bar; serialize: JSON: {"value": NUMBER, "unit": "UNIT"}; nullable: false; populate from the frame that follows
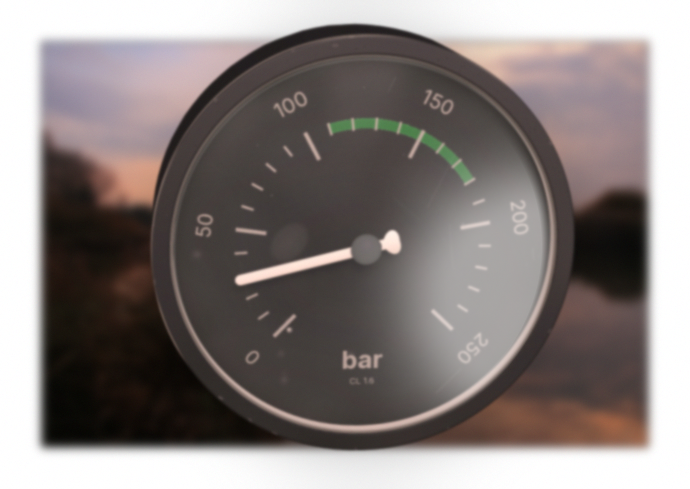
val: {"value": 30, "unit": "bar"}
